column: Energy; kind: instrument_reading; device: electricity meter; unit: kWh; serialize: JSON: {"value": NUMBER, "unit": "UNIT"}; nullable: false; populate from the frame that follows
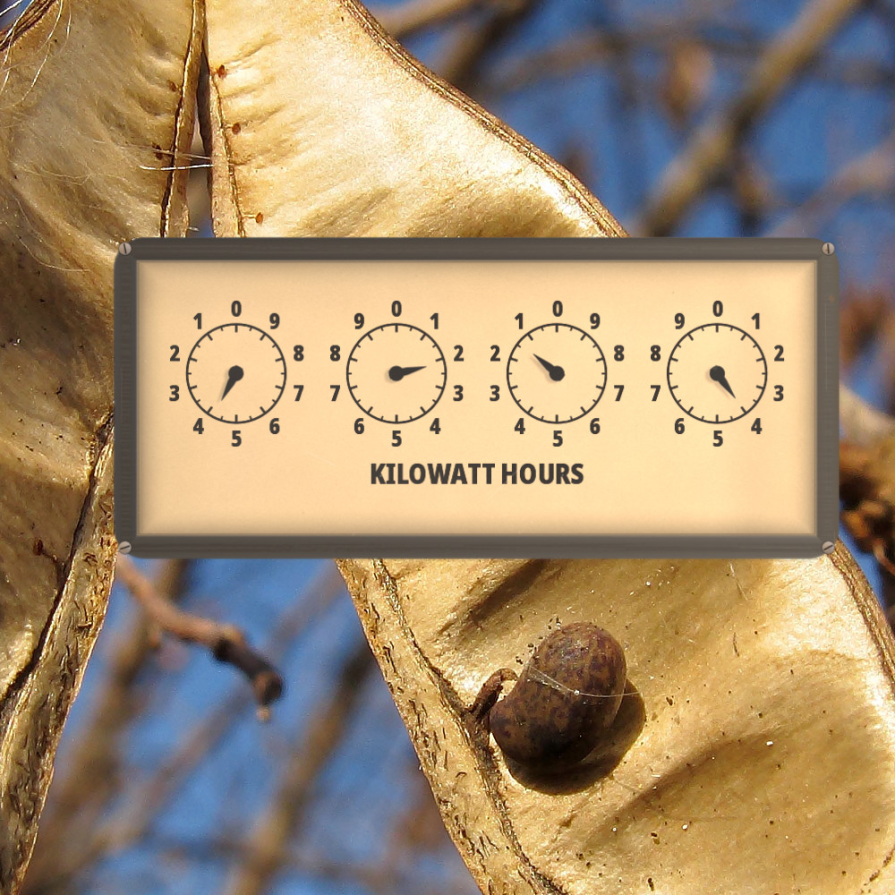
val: {"value": 4214, "unit": "kWh"}
